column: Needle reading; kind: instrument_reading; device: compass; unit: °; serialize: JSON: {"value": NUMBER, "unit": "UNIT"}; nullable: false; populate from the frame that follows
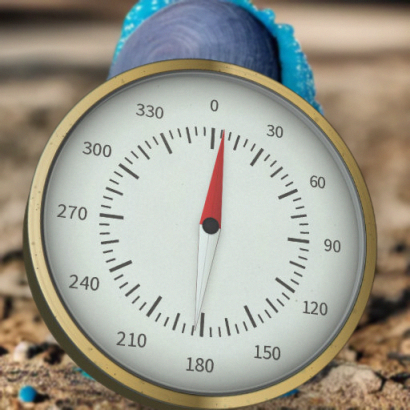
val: {"value": 5, "unit": "°"}
